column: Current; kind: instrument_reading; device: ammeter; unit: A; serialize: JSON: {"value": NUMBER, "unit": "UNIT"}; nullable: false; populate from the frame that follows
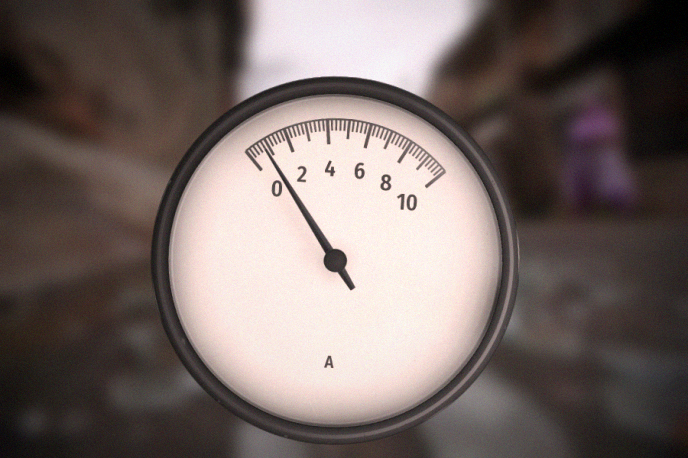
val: {"value": 0.8, "unit": "A"}
